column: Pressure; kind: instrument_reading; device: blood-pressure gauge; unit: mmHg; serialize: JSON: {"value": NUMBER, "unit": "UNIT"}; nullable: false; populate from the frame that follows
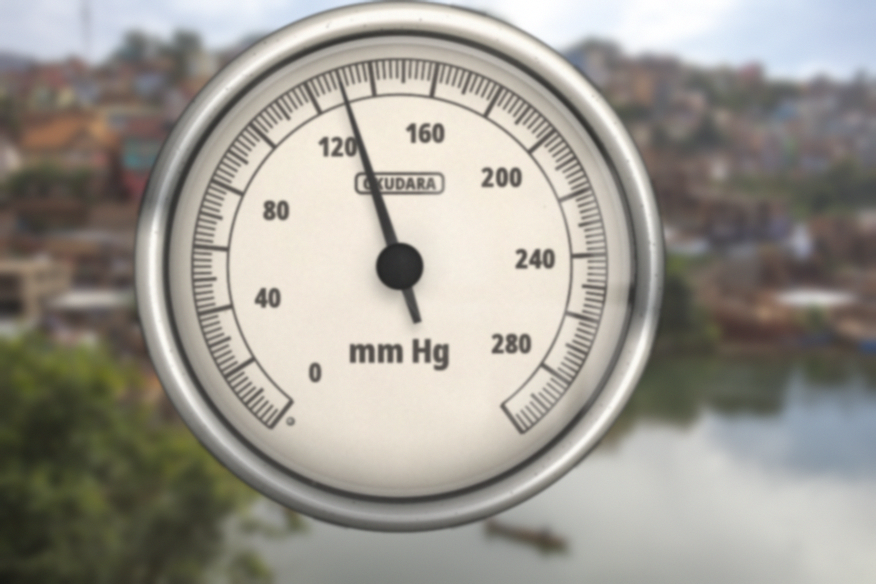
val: {"value": 130, "unit": "mmHg"}
